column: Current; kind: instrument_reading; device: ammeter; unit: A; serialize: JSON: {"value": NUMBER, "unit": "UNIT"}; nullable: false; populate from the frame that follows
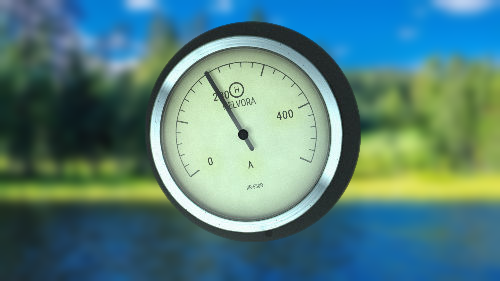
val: {"value": 200, "unit": "A"}
